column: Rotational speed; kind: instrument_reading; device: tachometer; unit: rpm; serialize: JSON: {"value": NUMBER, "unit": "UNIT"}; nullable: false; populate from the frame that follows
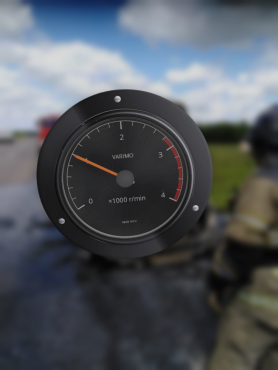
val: {"value": 1000, "unit": "rpm"}
